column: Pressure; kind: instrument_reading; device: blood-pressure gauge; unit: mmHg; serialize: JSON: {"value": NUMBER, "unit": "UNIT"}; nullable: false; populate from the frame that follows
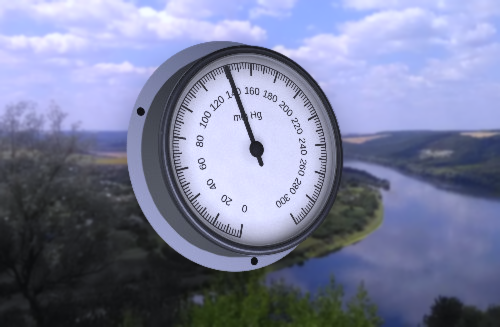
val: {"value": 140, "unit": "mmHg"}
